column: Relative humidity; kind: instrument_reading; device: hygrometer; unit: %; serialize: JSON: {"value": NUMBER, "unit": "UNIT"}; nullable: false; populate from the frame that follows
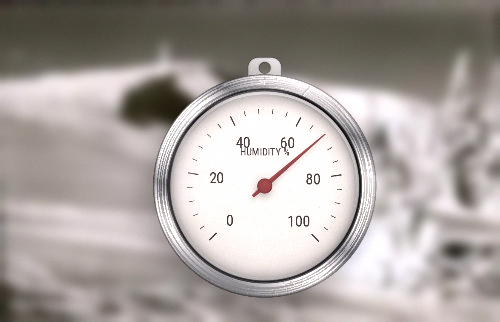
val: {"value": 68, "unit": "%"}
